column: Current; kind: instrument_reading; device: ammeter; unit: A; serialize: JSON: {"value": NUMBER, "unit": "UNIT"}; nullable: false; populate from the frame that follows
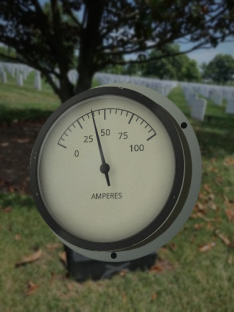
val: {"value": 40, "unit": "A"}
